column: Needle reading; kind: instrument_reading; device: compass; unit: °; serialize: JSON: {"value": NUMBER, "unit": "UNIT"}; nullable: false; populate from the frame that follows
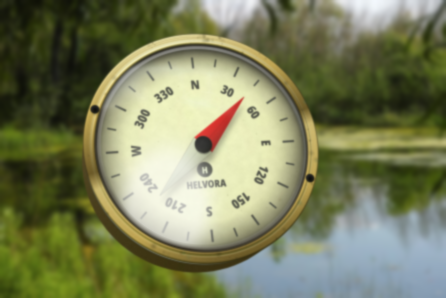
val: {"value": 45, "unit": "°"}
